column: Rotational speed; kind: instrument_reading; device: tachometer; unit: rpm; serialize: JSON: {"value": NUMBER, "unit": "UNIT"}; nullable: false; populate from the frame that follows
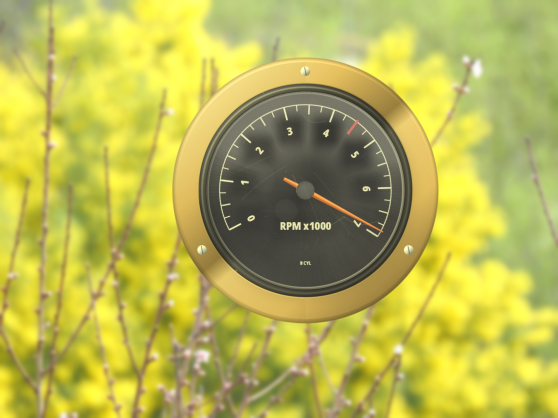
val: {"value": 6875, "unit": "rpm"}
